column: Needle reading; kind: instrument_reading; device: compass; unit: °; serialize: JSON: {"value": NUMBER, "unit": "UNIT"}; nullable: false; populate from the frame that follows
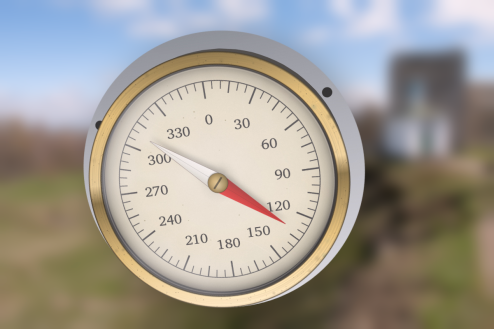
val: {"value": 130, "unit": "°"}
